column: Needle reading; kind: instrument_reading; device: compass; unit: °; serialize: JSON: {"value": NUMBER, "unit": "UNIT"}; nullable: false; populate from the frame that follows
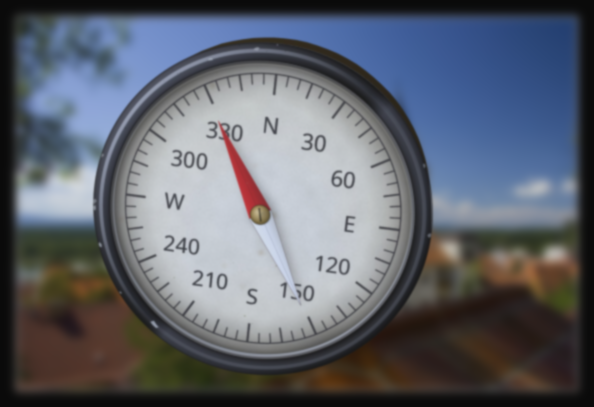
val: {"value": 330, "unit": "°"}
